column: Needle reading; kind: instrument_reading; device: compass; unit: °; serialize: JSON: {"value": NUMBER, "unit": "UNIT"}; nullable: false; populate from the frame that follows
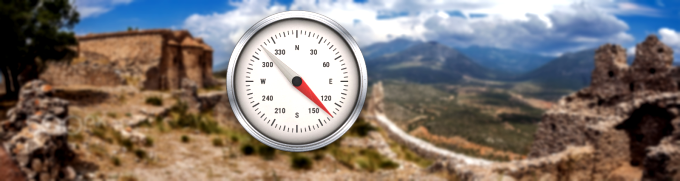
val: {"value": 135, "unit": "°"}
